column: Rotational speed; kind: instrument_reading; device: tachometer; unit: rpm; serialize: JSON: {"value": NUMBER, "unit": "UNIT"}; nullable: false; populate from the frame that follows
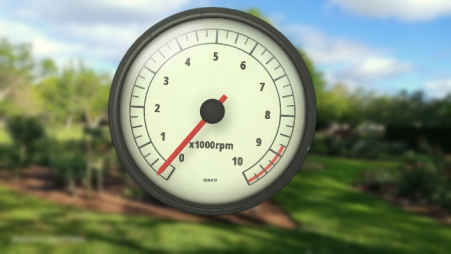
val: {"value": 250, "unit": "rpm"}
